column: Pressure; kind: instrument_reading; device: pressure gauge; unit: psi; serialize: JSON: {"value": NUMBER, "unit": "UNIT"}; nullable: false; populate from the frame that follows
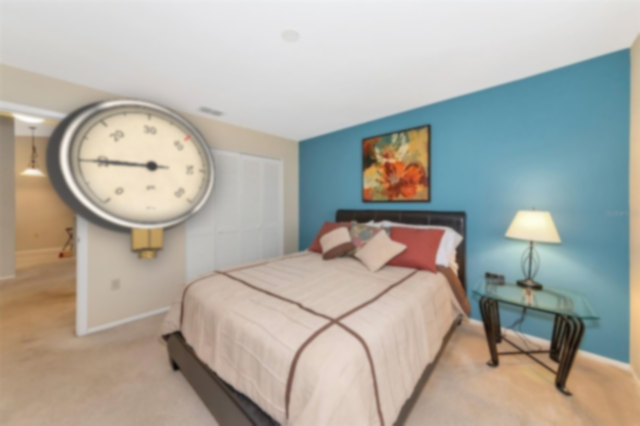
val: {"value": 10, "unit": "psi"}
